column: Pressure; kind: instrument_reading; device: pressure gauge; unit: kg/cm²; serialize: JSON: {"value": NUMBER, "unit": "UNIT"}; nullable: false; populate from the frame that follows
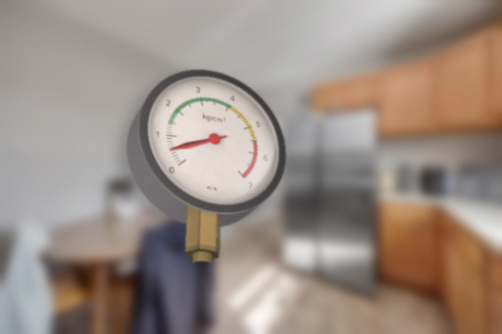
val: {"value": 0.5, "unit": "kg/cm²"}
